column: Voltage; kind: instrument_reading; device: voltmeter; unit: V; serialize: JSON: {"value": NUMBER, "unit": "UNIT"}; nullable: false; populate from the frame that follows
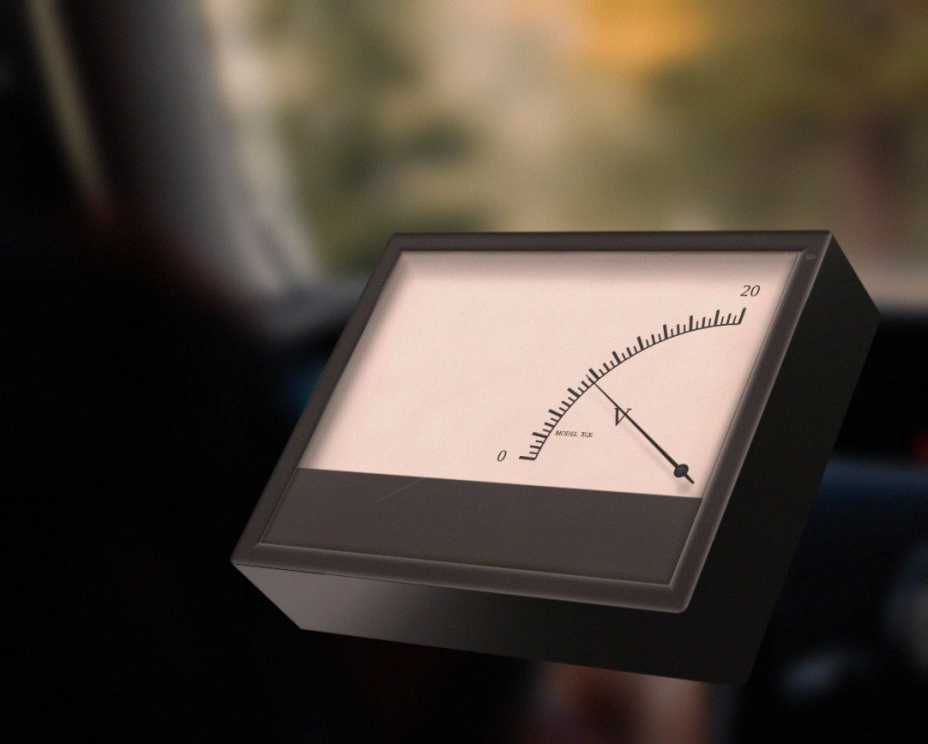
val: {"value": 7.5, "unit": "V"}
